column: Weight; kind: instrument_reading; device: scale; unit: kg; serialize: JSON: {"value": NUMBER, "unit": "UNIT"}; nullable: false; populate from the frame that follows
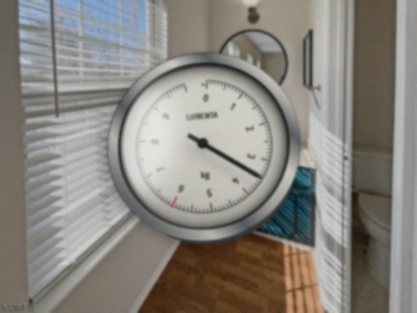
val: {"value": 3.5, "unit": "kg"}
